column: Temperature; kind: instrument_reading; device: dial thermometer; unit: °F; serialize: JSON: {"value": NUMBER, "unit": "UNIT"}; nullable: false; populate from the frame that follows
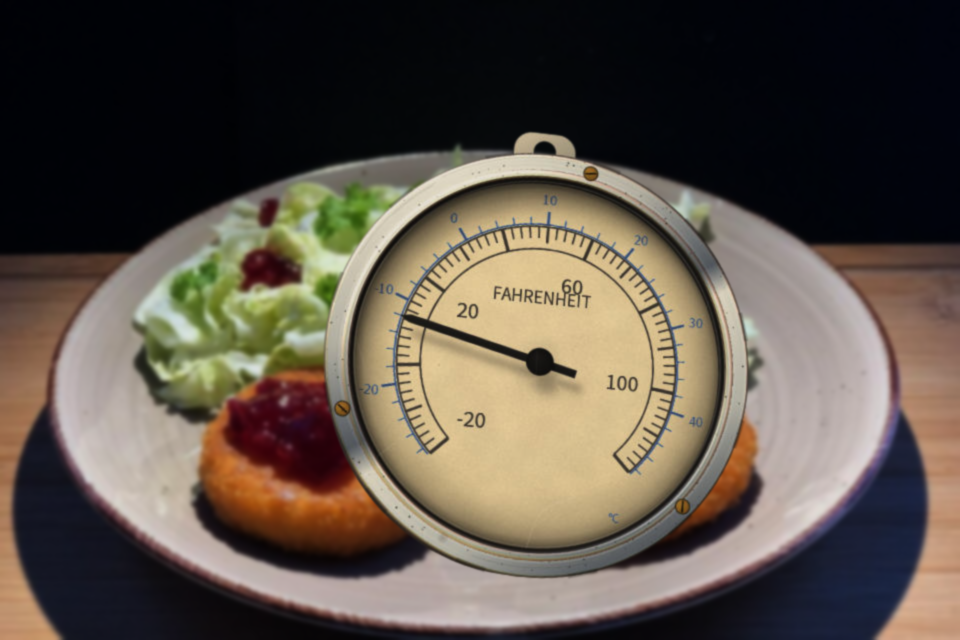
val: {"value": 10, "unit": "°F"}
